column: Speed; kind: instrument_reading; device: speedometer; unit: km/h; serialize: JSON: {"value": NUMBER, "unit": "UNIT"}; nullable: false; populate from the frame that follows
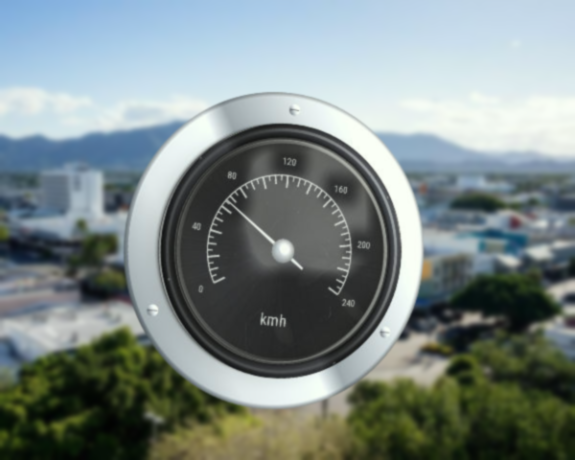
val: {"value": 65, "unit": "km/h"}
